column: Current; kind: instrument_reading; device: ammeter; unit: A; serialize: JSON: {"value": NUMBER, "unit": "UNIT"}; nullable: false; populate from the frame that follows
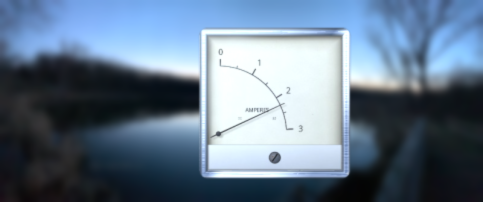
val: {"value": 2.25, "unit": "A"}
